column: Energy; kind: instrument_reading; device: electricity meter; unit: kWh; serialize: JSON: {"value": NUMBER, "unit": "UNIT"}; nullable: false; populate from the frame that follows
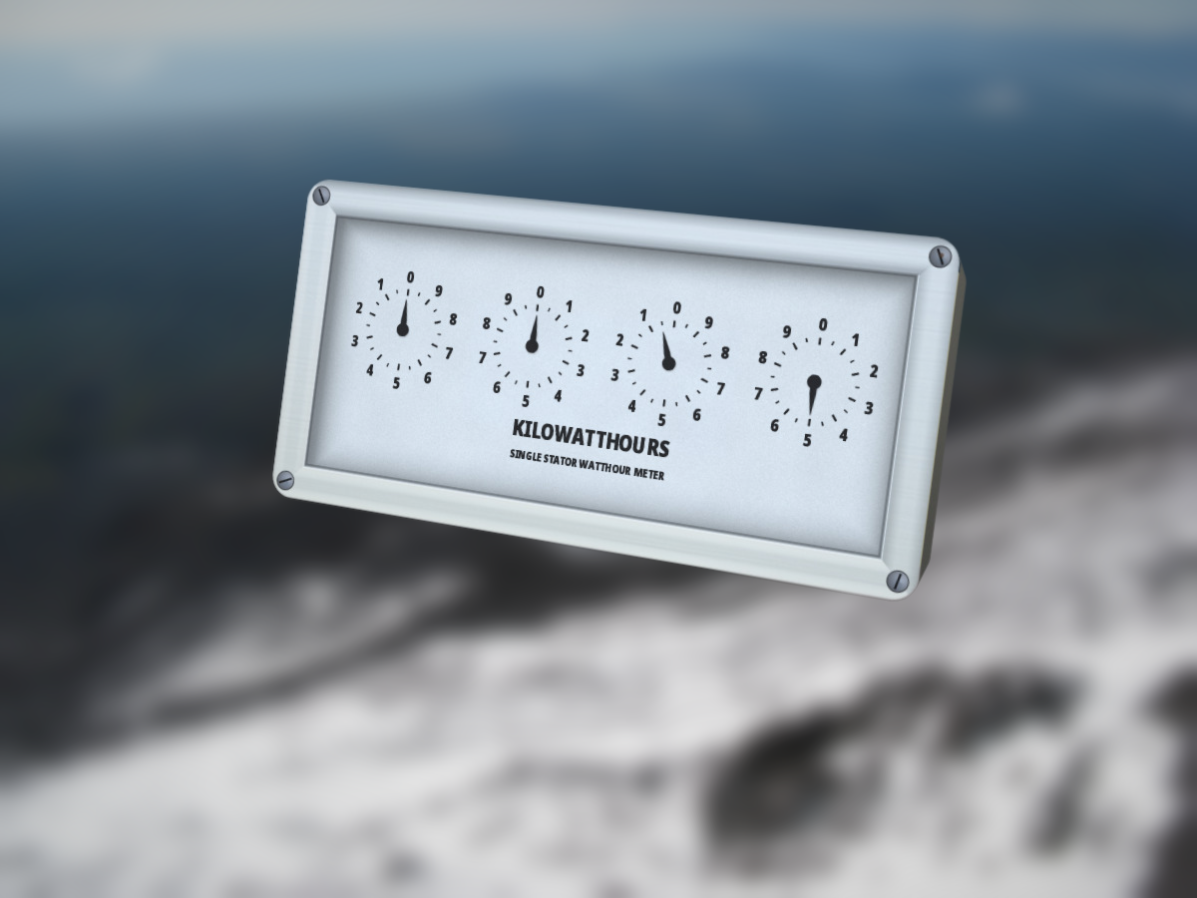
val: {"value": 5, "unit": "kWh"}
